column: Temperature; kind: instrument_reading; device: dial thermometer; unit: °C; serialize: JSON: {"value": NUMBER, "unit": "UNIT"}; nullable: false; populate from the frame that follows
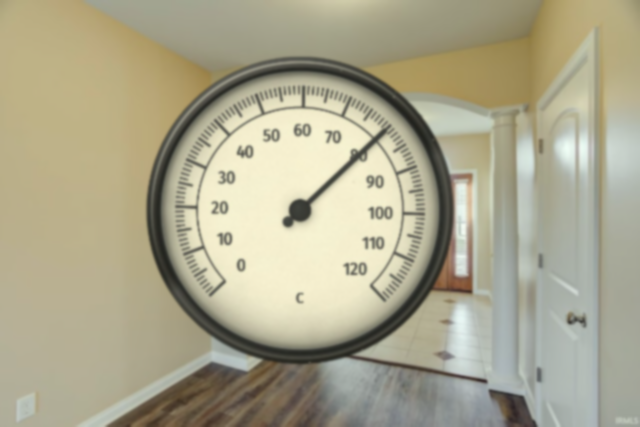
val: {"value": 80, "unit": "°C"}
